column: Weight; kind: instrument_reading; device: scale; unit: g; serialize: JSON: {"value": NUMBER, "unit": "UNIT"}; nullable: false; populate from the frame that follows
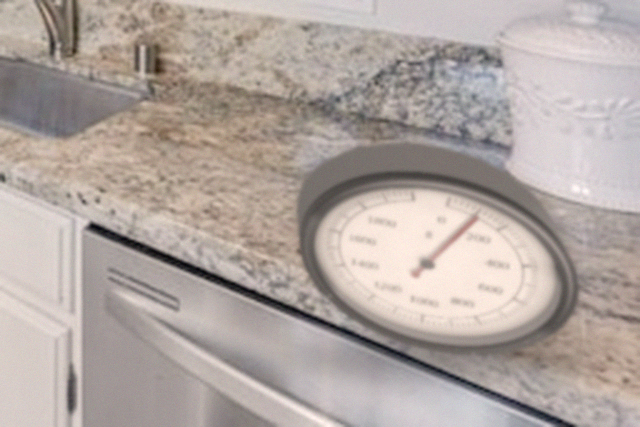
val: {"value": 100, "unit": "g"}
